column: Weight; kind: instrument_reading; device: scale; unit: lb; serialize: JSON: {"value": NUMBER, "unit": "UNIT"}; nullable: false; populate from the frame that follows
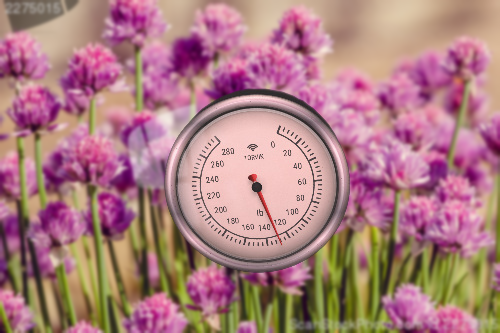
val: {"value": 128, "unit": "lb"}
